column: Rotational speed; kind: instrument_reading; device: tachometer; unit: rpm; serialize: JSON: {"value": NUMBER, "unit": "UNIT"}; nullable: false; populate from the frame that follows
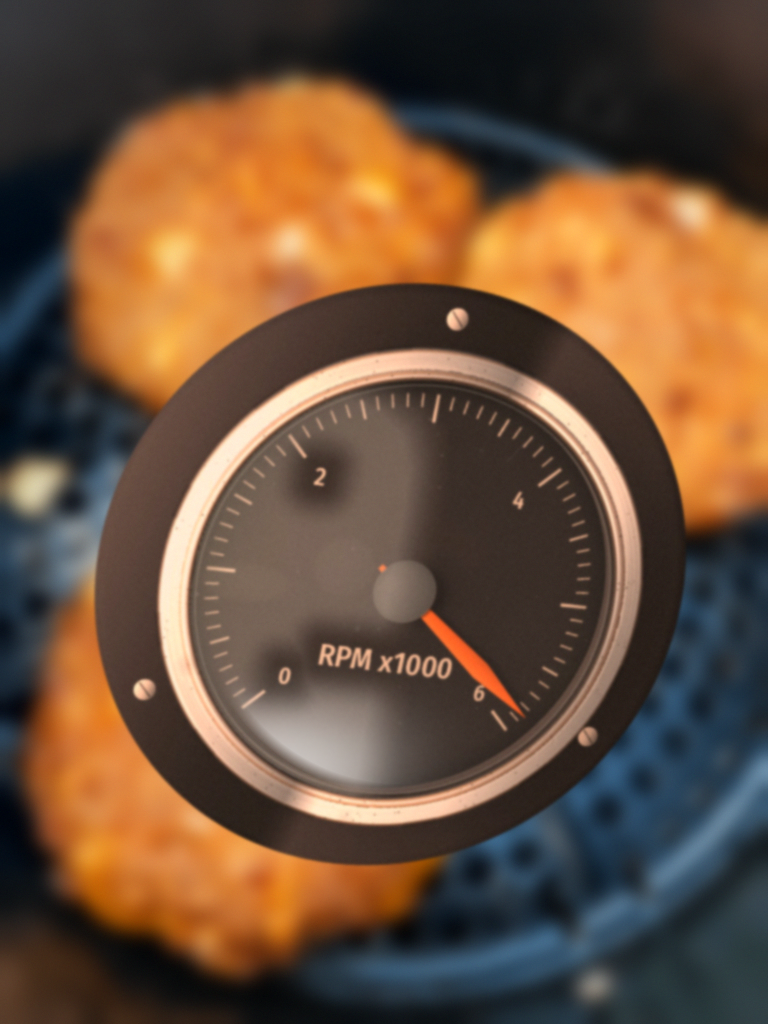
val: {"value": 5850, "unit": "rpm"}
